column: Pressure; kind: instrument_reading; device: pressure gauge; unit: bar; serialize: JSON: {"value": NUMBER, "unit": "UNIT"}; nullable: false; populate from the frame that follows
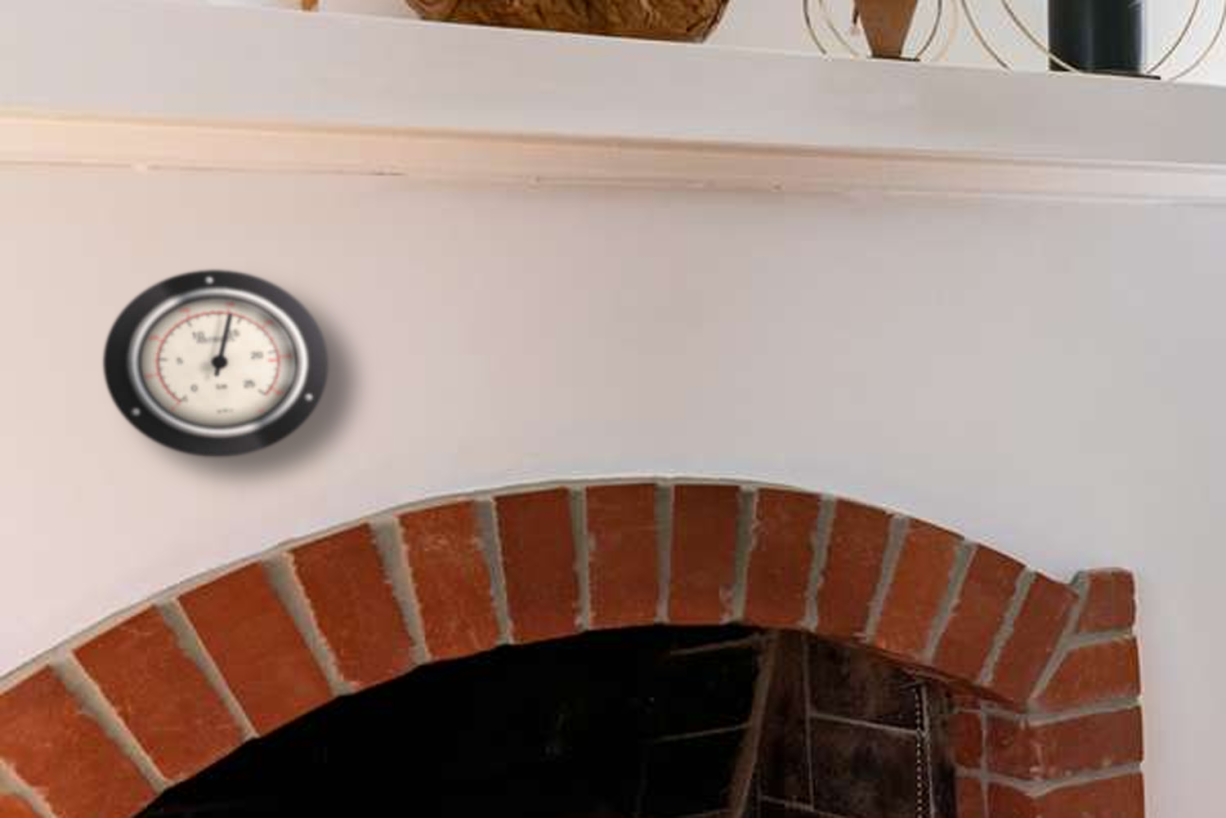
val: {"value": 14, "unit": "bar"}
